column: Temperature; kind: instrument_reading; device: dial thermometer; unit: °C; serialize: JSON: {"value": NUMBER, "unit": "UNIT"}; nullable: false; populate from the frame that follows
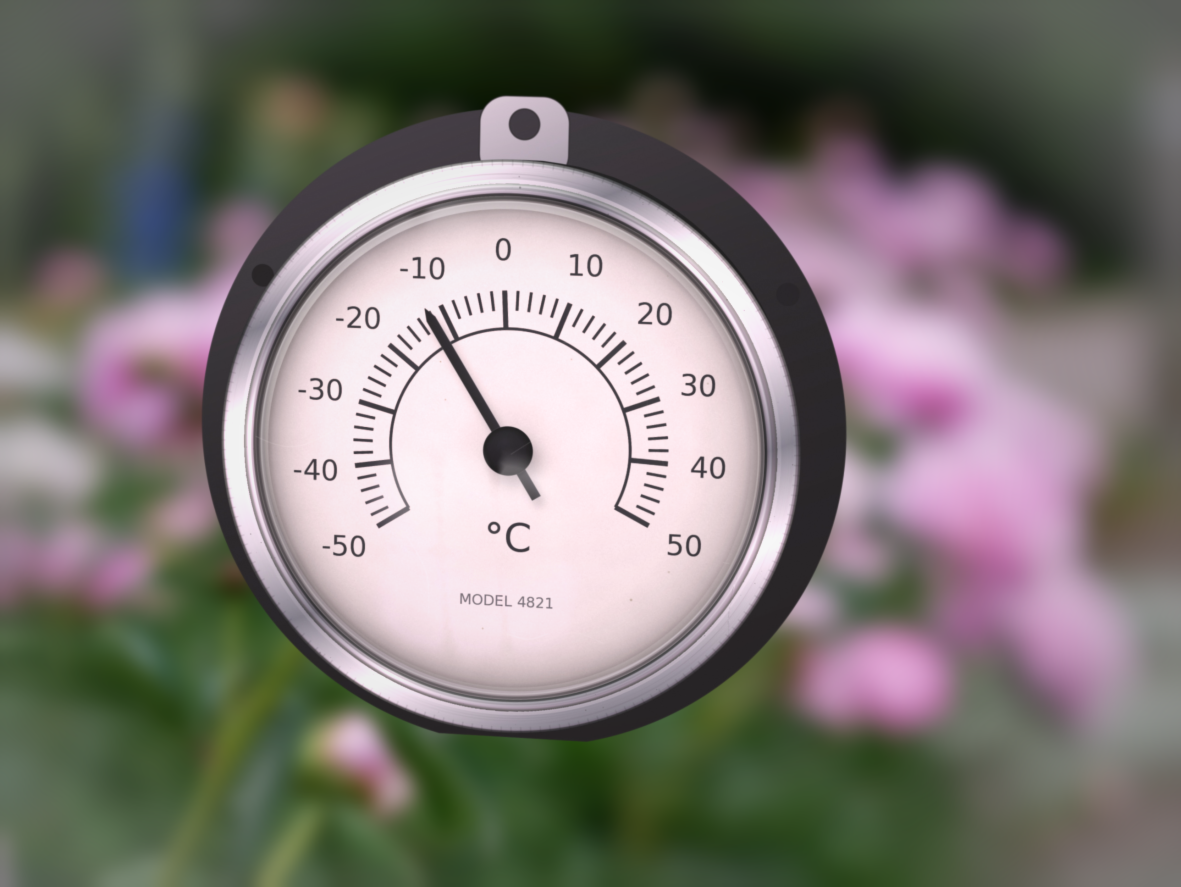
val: {"value": -12, "unit": "°C"}
